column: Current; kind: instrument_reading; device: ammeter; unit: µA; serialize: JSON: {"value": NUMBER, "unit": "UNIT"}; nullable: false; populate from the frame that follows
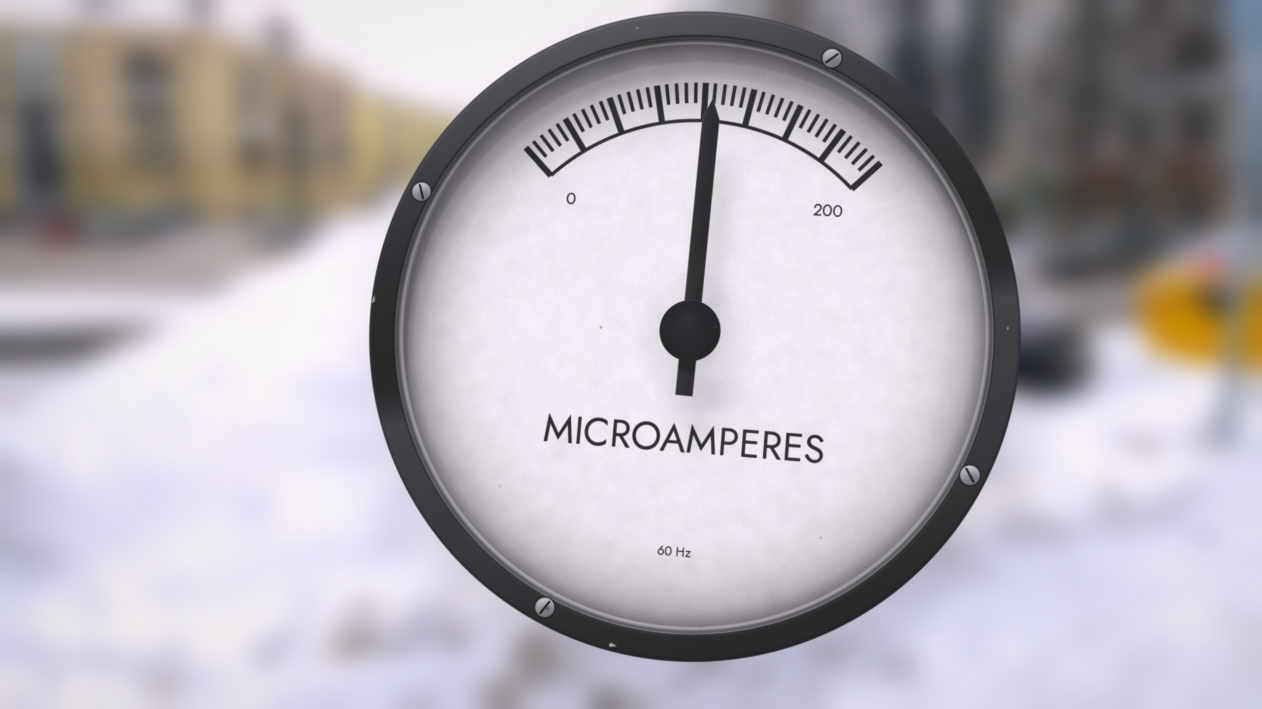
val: {"value": 105, "unit": "µA"}
